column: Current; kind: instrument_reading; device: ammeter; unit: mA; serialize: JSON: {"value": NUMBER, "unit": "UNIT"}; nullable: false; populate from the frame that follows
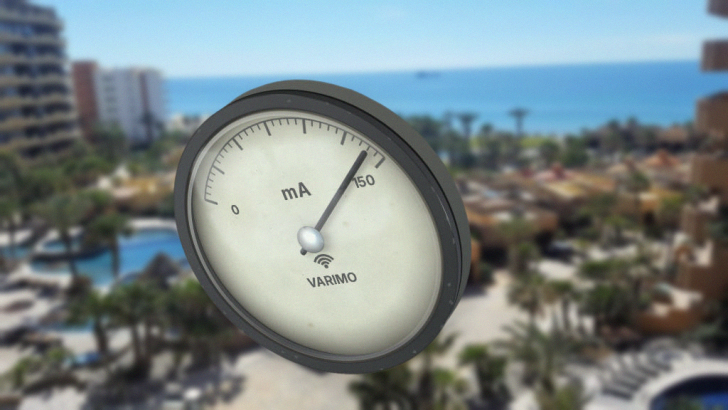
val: {"value": 140, "unit": "mA"}
